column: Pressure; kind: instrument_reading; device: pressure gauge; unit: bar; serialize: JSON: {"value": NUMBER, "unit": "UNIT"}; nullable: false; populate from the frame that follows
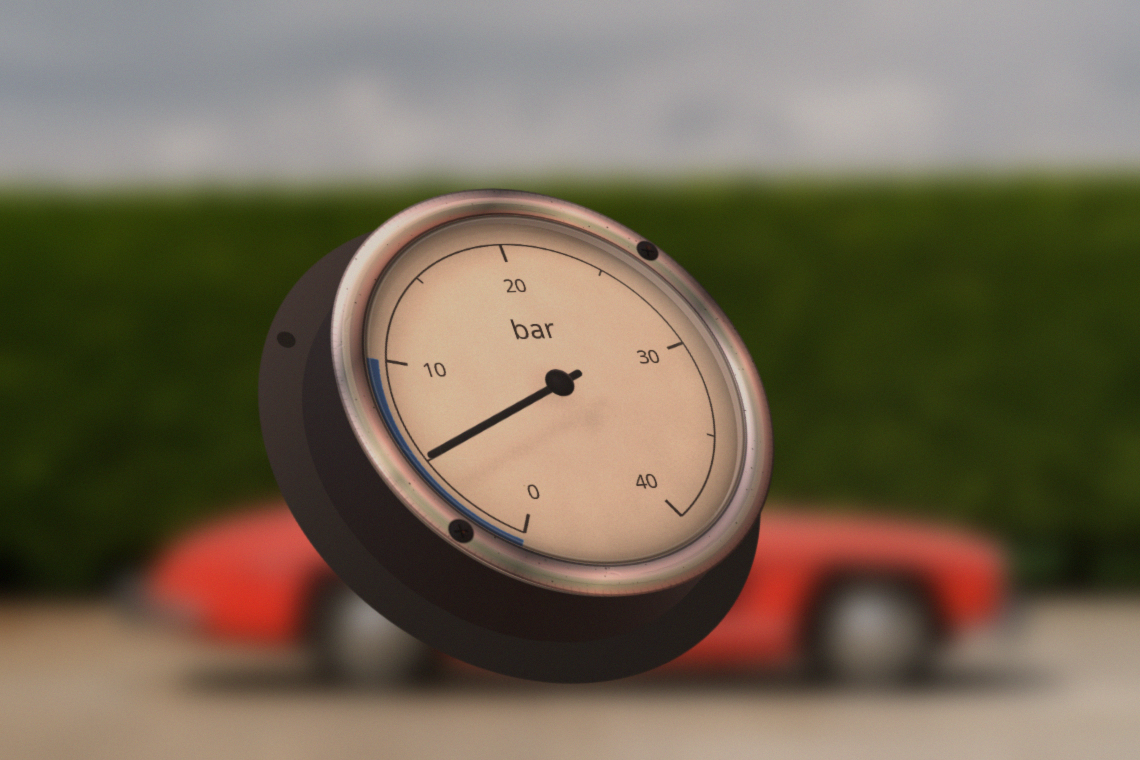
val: {"value": 5, "unit": "bar"}
